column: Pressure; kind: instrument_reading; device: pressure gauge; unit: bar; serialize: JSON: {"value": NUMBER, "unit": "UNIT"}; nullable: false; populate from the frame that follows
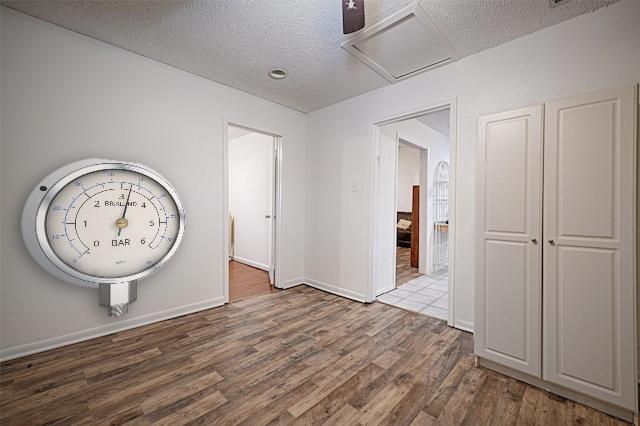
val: {"value": 3.25, "unit": "bar"}
